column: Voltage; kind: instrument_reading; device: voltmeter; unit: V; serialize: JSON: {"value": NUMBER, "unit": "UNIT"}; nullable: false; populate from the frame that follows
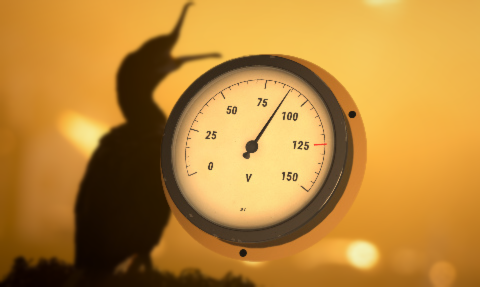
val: {"value": 90, "unit": "V"}
